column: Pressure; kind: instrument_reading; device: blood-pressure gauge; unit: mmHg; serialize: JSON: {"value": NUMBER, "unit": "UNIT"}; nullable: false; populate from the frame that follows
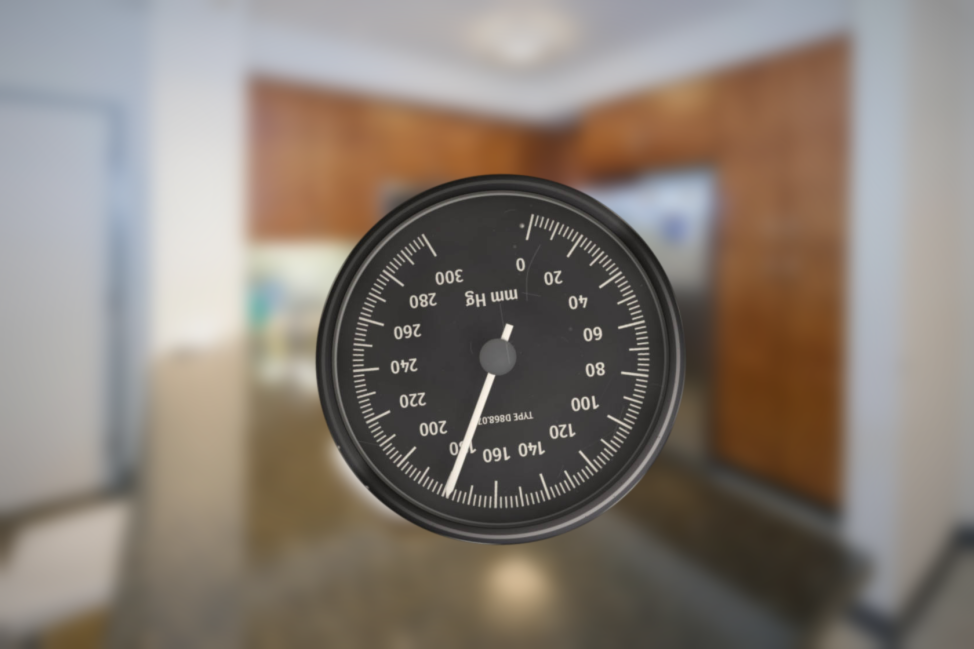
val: {"value": 178, "unit": "mmHg"}
